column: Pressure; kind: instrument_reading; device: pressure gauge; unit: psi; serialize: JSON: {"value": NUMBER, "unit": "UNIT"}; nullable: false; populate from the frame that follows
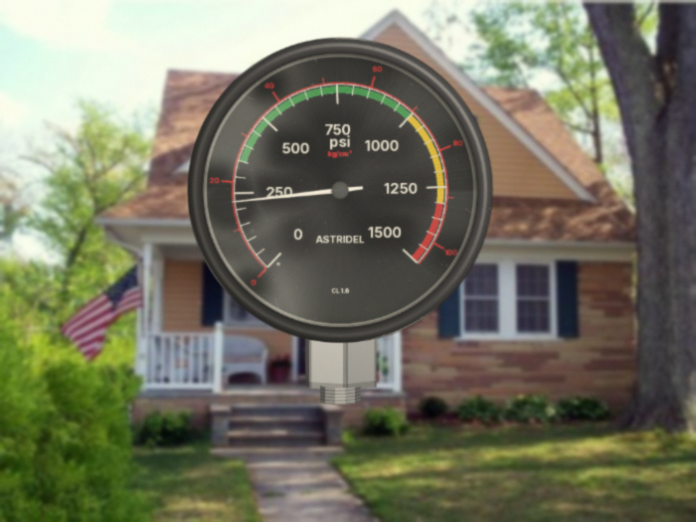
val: {"value": 225, "unit": "psi"}
